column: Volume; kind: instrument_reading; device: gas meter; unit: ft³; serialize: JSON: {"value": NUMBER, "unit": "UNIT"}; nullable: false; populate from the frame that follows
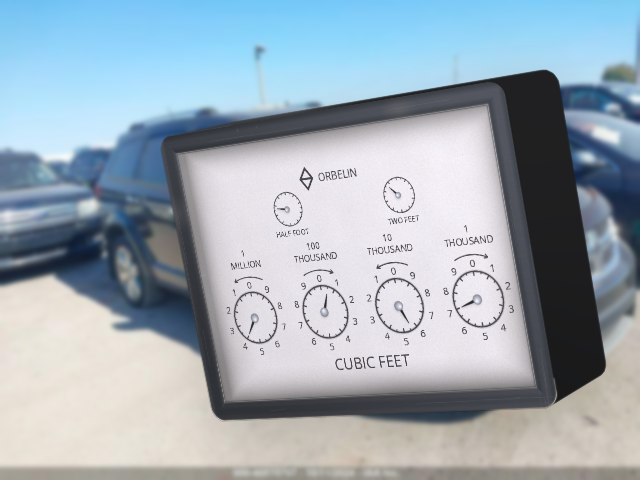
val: {"value": 405700, "unit": "ft³"}
